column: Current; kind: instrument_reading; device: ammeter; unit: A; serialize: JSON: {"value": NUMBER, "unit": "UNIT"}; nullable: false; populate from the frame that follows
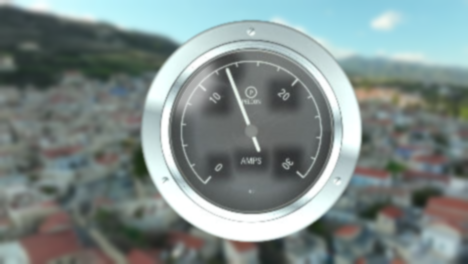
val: {"value": 13, "unit": "A"}
